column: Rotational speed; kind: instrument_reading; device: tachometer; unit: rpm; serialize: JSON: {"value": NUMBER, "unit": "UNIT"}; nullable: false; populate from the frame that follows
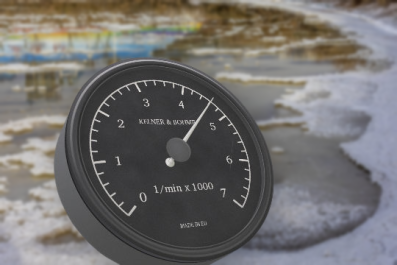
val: {"value": 4600, "unit": "rpm"}
